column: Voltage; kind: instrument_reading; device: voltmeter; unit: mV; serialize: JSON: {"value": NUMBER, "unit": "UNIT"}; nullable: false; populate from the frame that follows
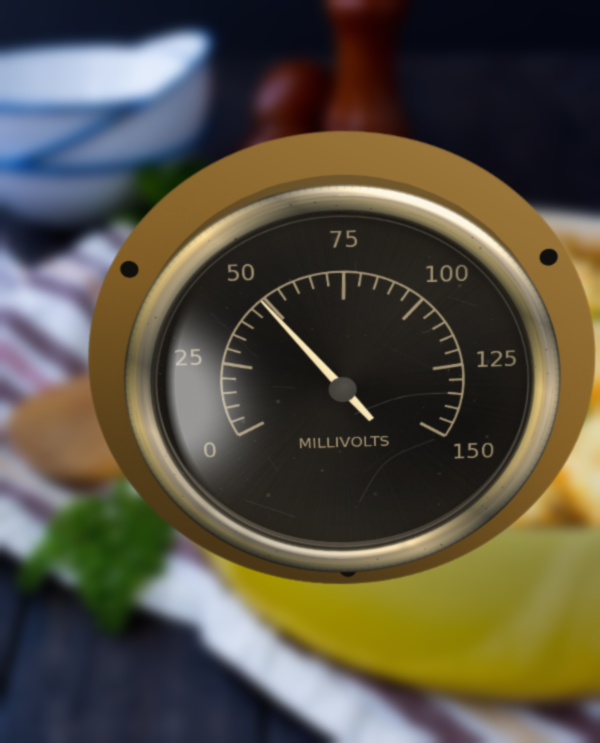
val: {"value": 50, "unit": "mV"}
